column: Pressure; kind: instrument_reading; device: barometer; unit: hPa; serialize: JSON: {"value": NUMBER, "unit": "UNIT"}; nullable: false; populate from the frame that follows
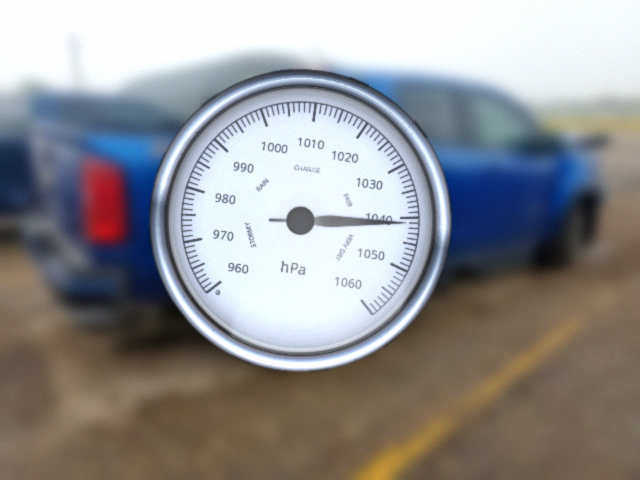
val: {"value": 1041, "unit": "hPa"}
